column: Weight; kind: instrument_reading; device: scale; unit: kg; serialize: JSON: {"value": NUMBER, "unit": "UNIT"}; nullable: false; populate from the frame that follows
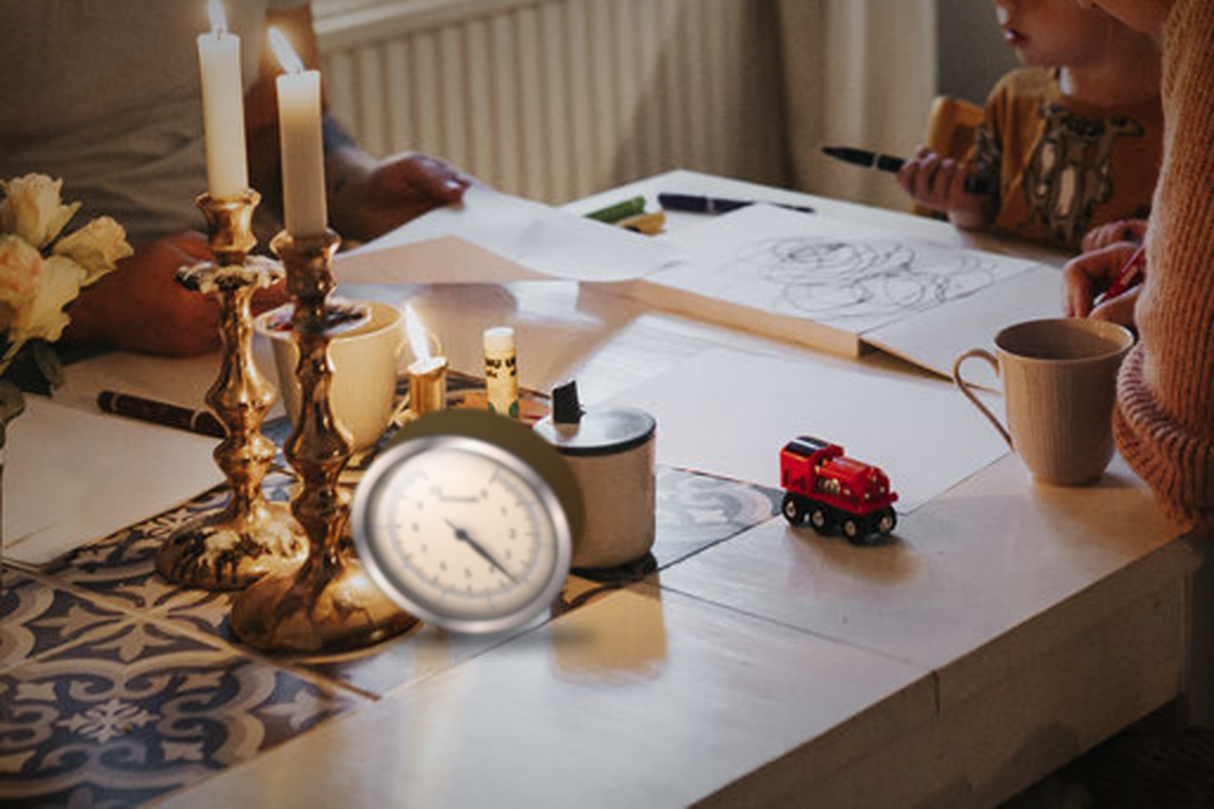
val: {"value": 3.5, "unit": "kg"}
